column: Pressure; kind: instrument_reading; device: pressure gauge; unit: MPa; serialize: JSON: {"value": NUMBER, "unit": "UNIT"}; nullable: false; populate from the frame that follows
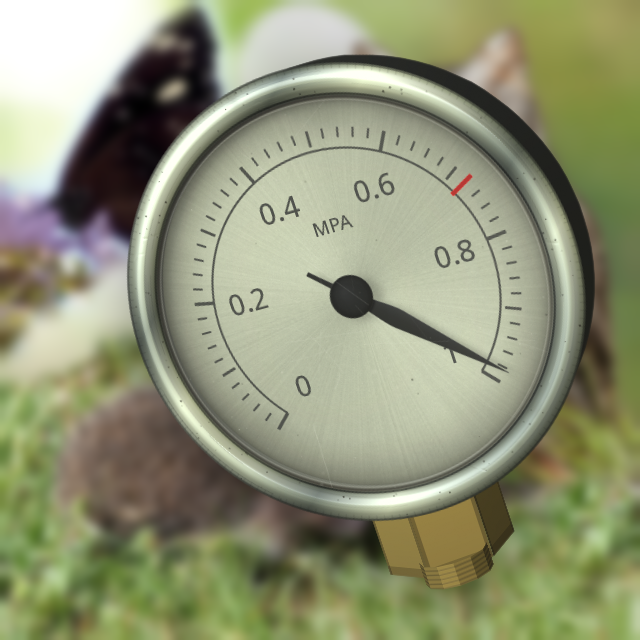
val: {"value": 0.98, "unit": "MPa"}
